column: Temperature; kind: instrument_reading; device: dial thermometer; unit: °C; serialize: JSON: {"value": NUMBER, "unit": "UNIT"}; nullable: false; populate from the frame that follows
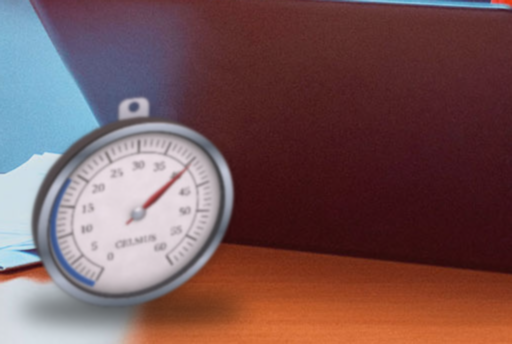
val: {"value": 40, "unit": "°C"}
